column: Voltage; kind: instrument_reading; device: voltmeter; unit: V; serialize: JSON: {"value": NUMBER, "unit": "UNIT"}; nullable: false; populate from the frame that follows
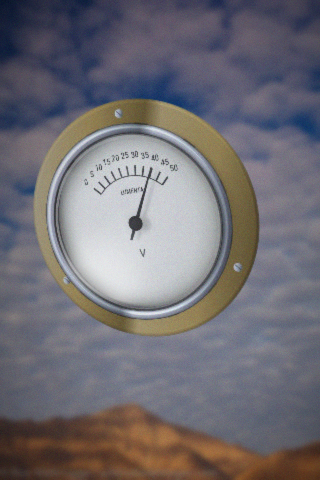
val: {"value": 40, "unit": "V"}
